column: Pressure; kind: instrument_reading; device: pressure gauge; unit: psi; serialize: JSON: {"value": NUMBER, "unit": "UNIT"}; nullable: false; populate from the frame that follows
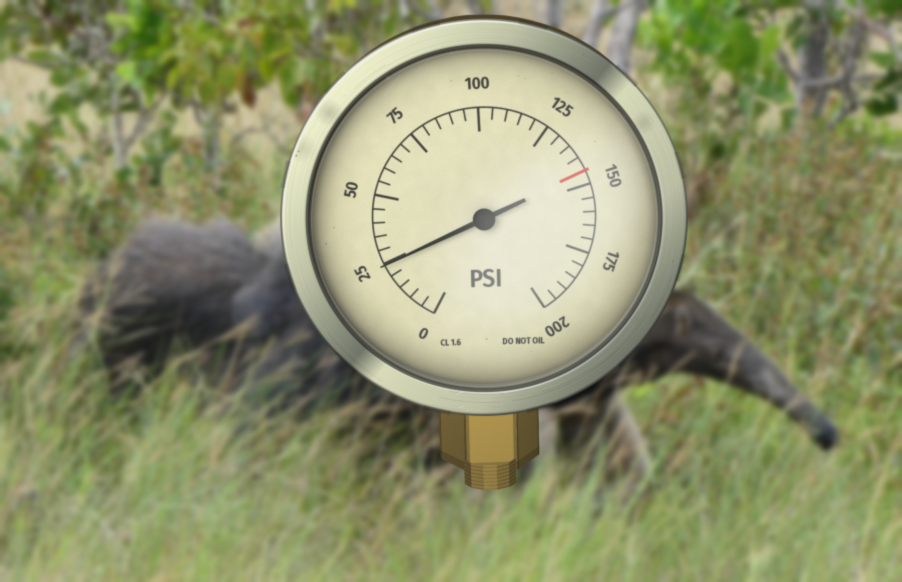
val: {"value": 25, "unit": "psi"}
